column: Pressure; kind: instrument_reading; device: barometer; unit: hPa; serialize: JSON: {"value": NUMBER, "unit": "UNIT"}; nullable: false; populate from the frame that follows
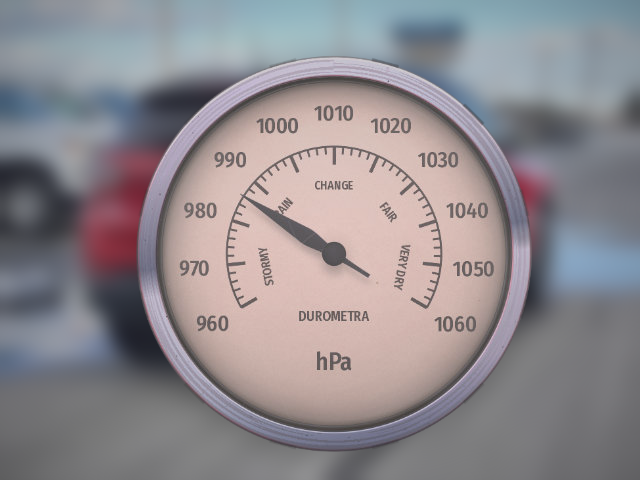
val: {"value": 986, "unit": "hPa"}
